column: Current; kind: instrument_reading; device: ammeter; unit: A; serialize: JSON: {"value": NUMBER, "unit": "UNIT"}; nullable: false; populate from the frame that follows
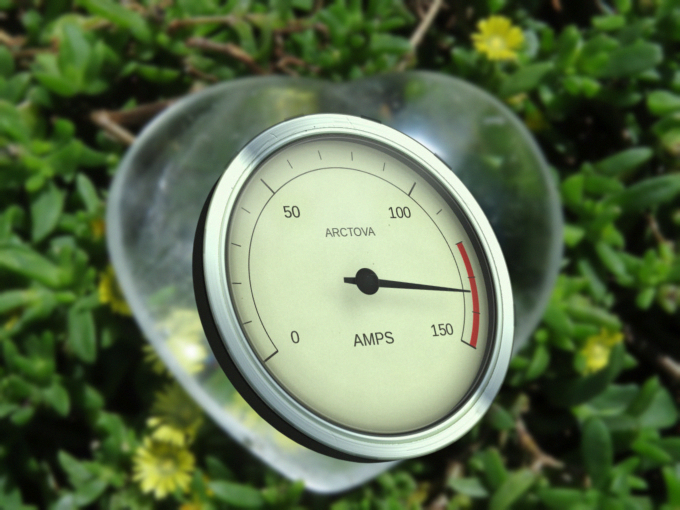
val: {"value": 135, "unit": "A"}
